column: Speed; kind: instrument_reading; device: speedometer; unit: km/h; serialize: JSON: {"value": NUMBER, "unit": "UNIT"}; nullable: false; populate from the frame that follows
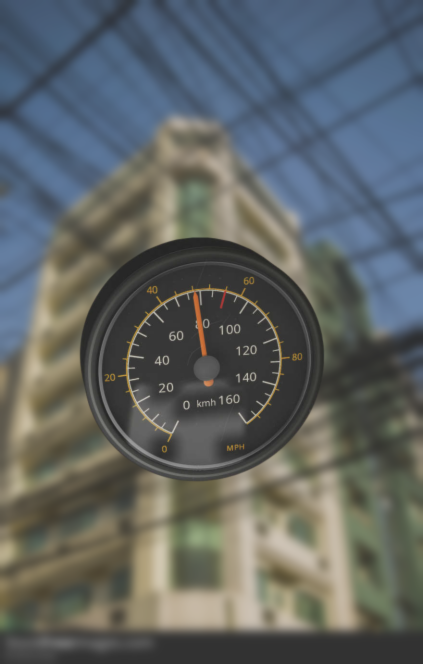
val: {"value": 77.5, "unit": "km/h"}
